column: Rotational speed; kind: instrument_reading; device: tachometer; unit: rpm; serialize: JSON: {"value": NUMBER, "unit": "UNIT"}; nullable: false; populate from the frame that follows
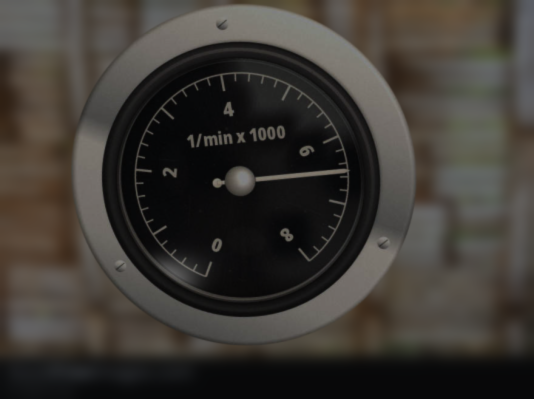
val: {"value": 6500, "unit": "rpm"}
